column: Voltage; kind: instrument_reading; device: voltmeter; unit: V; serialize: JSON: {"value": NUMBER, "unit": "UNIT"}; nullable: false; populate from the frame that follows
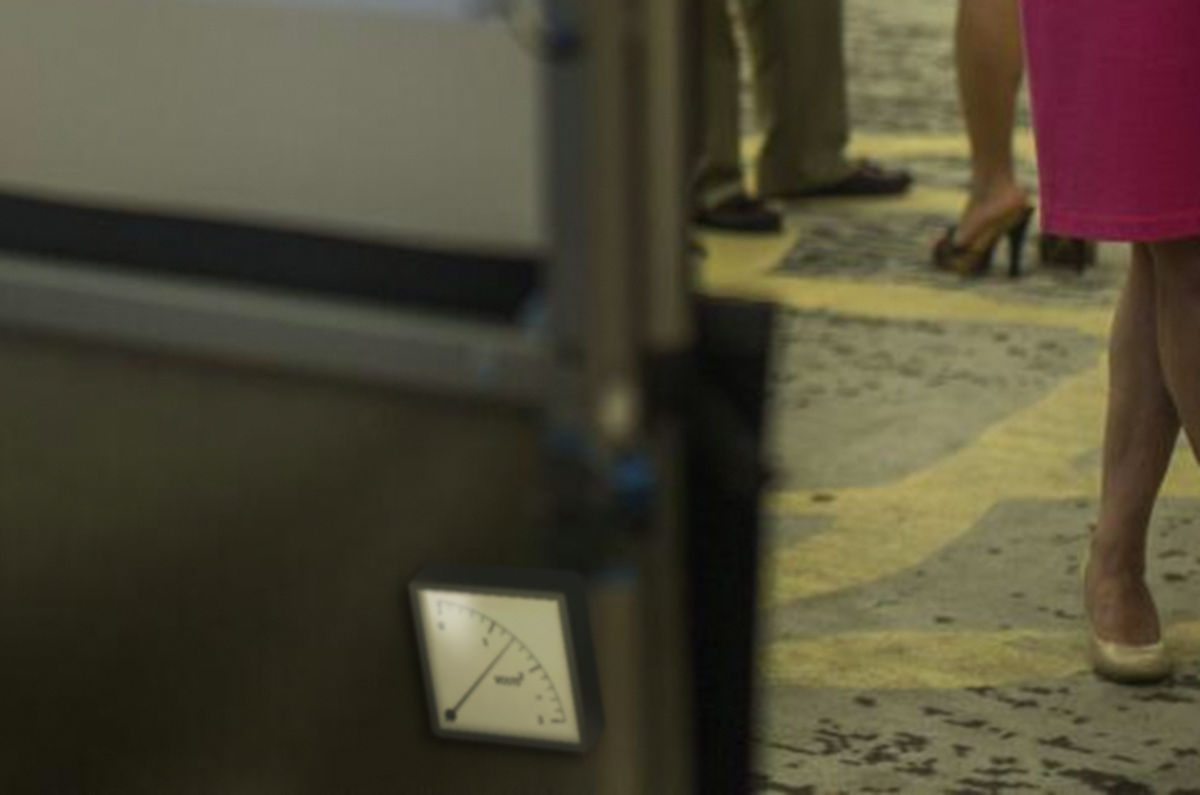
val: {"value": 1.4, "unit": "V"}
